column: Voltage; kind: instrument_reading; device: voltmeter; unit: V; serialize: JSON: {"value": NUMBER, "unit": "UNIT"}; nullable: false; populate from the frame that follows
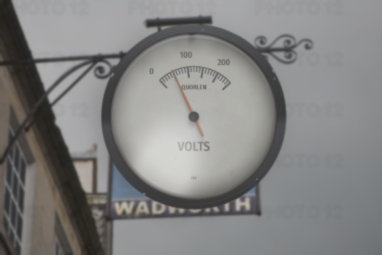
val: {"value": 50, "unit": "V"}
